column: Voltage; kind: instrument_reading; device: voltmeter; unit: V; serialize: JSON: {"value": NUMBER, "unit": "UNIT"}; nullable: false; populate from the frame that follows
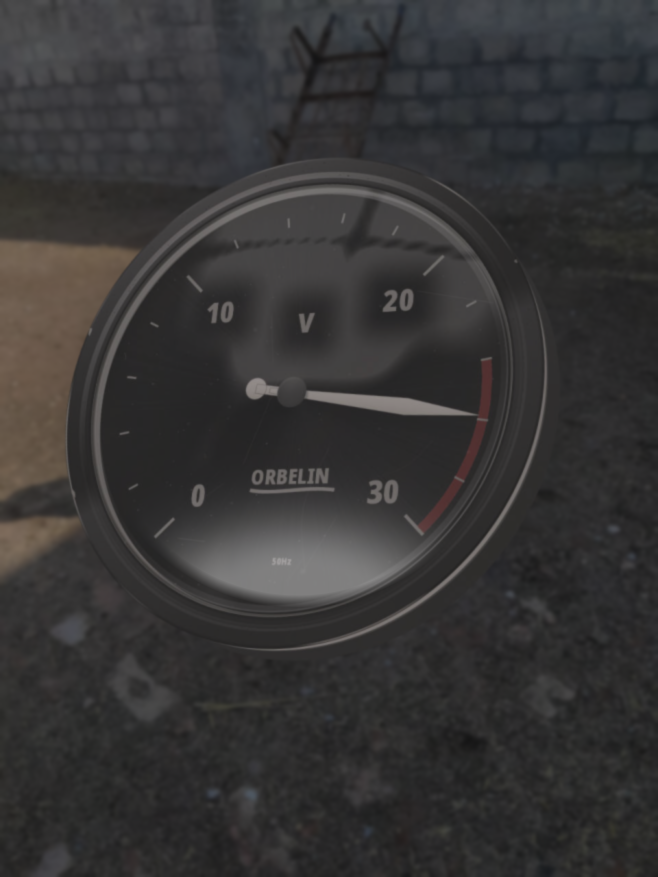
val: {"value": 26, "unit": "V"}
